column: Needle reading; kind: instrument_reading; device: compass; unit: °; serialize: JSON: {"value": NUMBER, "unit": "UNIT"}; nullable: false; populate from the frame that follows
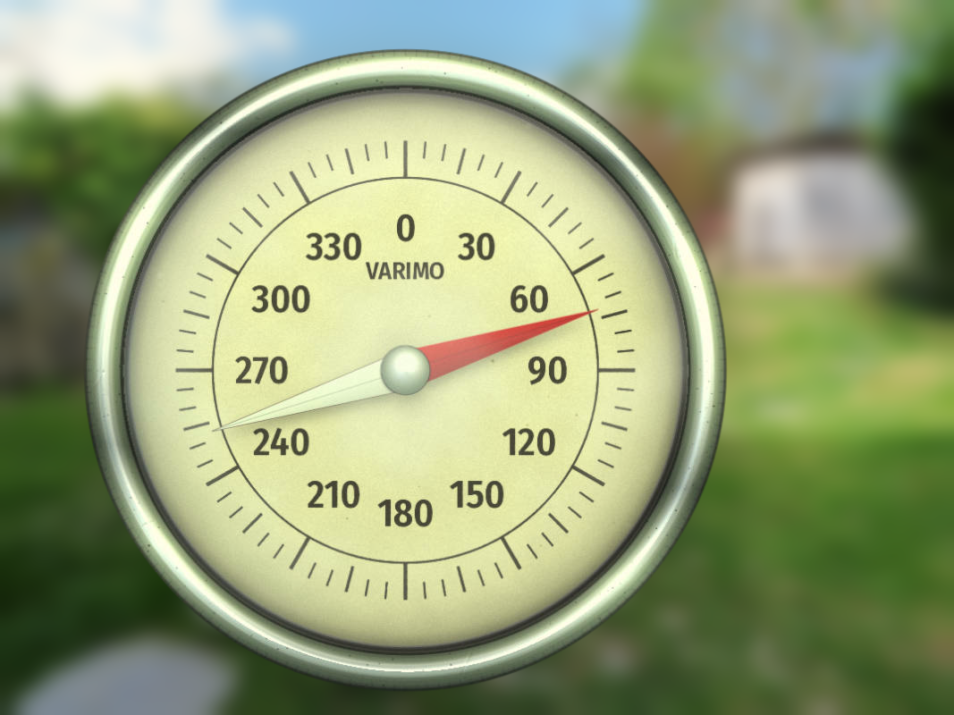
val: {"value": 72.5, "unit": "°"}
